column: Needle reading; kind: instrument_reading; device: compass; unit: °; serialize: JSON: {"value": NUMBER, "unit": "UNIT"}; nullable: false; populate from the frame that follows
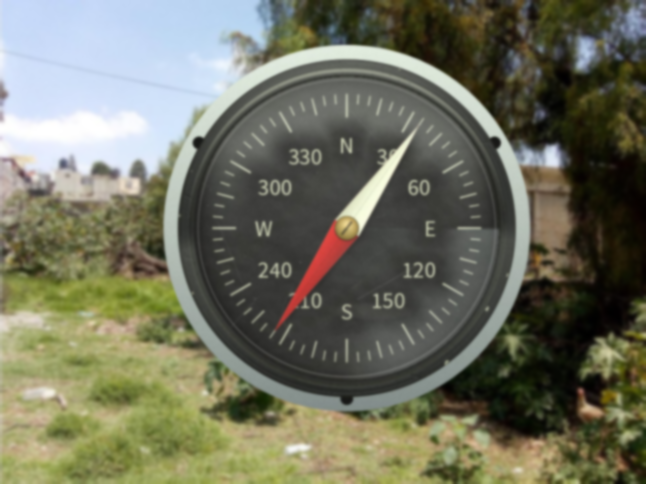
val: {"value": 215, "unit": "°"}
